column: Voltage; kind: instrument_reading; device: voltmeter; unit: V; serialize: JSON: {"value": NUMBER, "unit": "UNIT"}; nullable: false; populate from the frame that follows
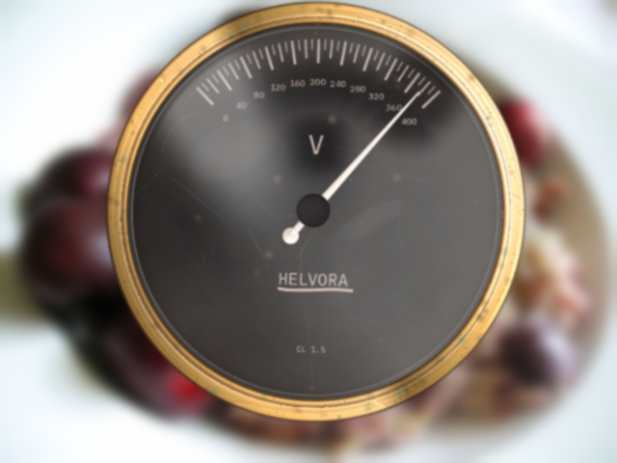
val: {"value": 380, "unit": "V"}
